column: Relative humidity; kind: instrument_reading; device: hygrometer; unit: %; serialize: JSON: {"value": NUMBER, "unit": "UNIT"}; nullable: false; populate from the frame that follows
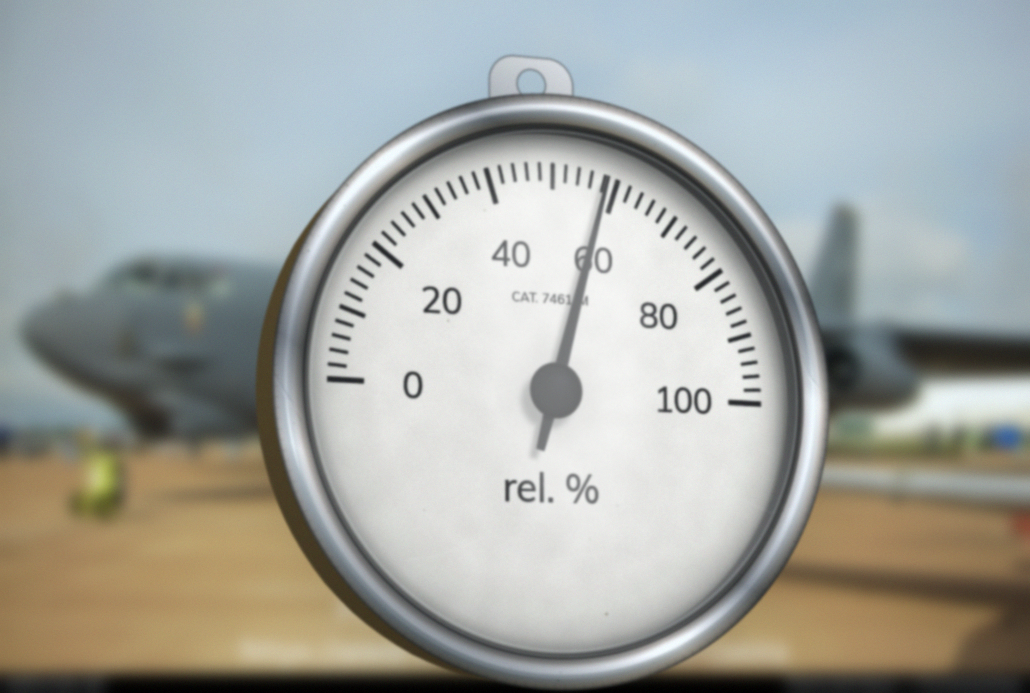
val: {"value": 58, "unit": "%"}
